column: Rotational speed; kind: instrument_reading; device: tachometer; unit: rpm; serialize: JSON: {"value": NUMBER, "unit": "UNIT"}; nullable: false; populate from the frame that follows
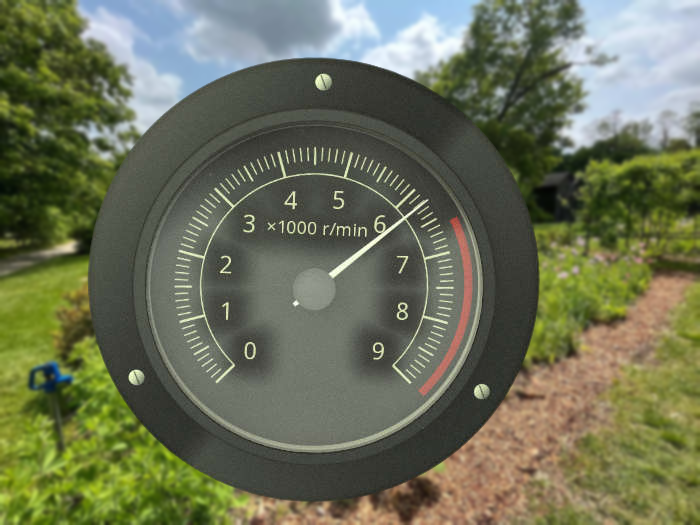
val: {"value": 6200, "unit": "rpm"}
